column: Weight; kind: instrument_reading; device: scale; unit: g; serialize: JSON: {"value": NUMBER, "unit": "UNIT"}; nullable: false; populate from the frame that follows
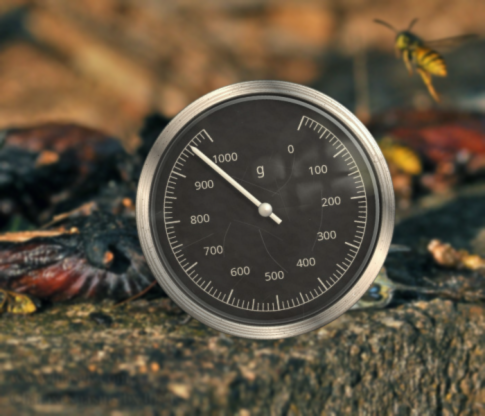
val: {"value": 960, "unit": "g"}
